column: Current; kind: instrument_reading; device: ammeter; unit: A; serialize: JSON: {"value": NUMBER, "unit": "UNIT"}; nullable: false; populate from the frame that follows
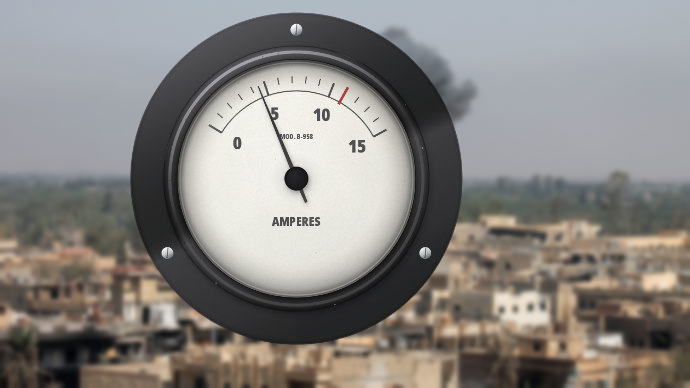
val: {"value": 4.5, "unit": "A"}
